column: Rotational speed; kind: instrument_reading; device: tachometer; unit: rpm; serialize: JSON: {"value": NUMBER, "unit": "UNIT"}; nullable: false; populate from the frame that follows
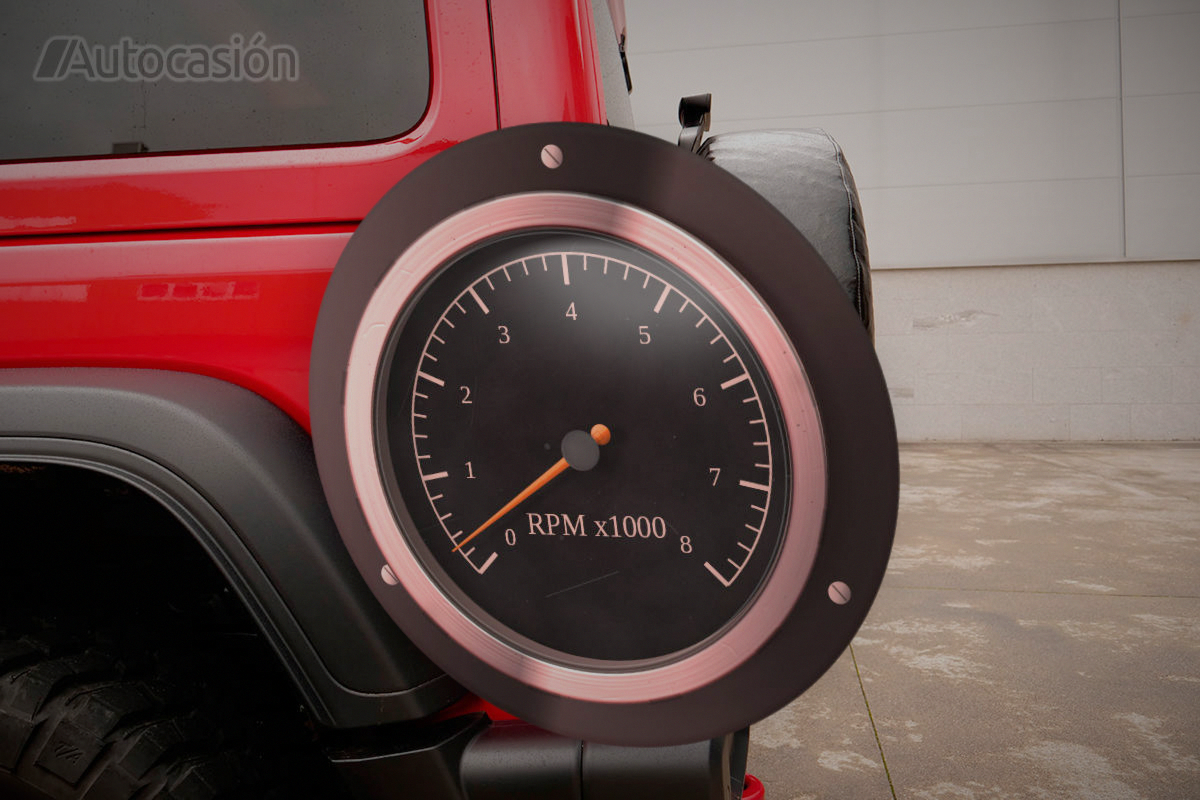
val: {"value": 300, "unit": "rpm"}
